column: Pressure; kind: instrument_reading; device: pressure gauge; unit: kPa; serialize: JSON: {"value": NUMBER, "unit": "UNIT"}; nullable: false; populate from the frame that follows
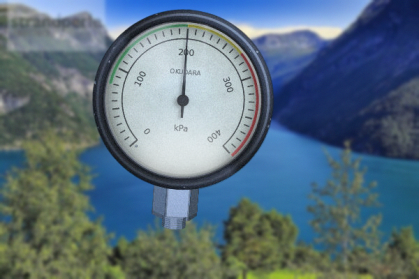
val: {"value": 200, "unit": "kPa"}
